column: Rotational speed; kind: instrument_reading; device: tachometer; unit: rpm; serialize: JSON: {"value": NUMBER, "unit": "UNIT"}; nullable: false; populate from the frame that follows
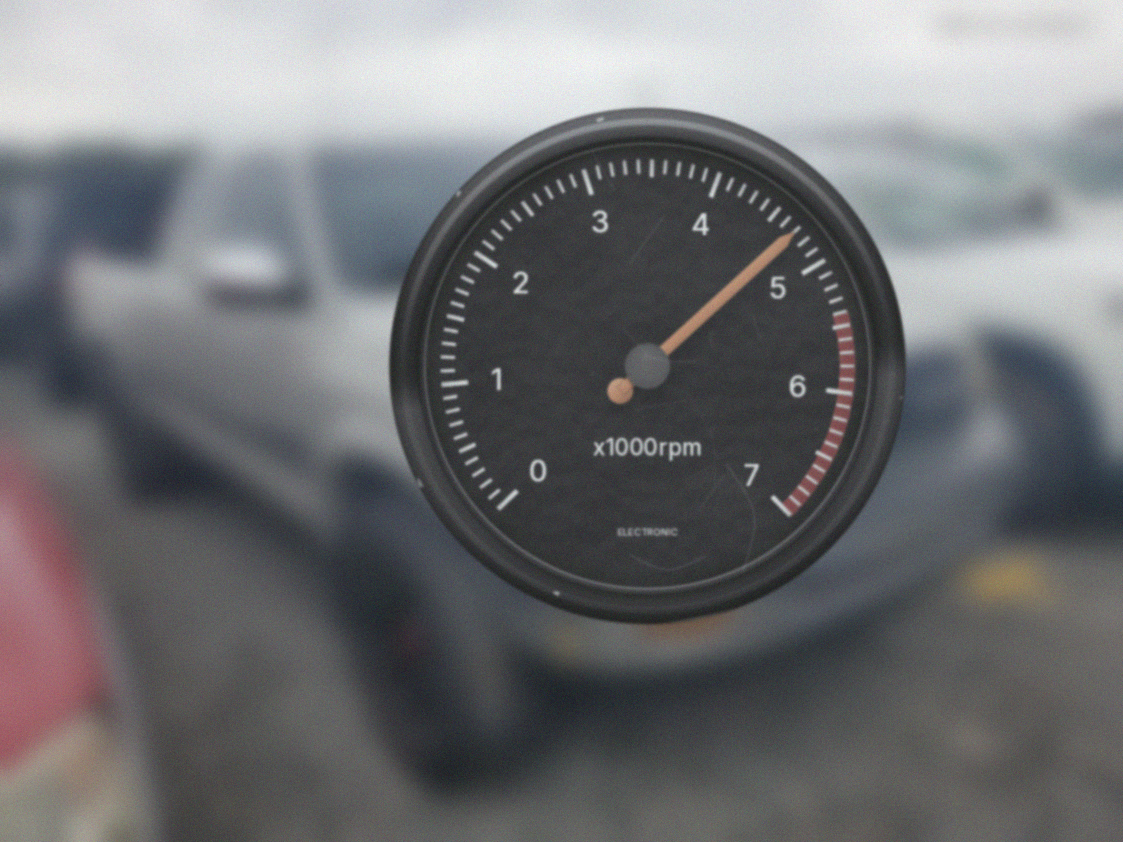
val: {"value": 4700, "unit": "rpm"}
